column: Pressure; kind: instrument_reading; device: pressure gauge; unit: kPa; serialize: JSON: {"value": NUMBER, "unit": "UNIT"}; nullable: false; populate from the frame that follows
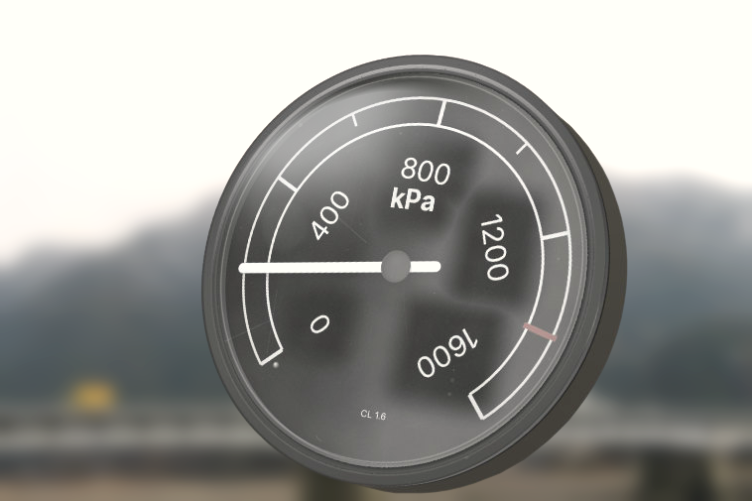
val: {"value": 200, "unit": "kPa"}
